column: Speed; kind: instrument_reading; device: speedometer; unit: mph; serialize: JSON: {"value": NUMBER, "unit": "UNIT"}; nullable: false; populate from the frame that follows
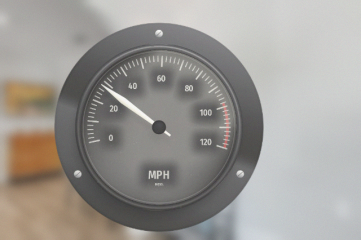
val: {"value": 28, "unit": "mph"}
